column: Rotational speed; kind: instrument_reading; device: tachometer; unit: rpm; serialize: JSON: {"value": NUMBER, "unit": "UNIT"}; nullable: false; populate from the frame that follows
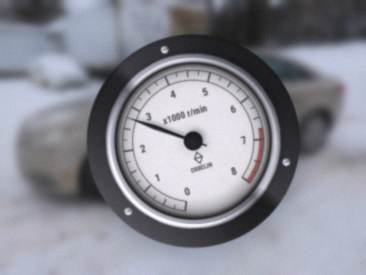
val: {"value": 2750, "unit": "rpm"}
